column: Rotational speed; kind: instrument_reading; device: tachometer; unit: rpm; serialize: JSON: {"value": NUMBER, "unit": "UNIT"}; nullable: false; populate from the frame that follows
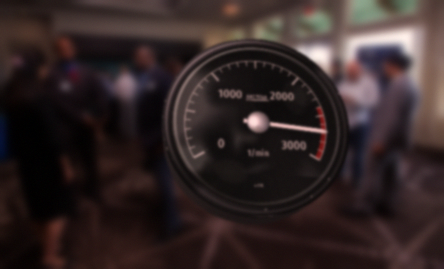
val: {"value": 2700, "unit": "rpm"}
